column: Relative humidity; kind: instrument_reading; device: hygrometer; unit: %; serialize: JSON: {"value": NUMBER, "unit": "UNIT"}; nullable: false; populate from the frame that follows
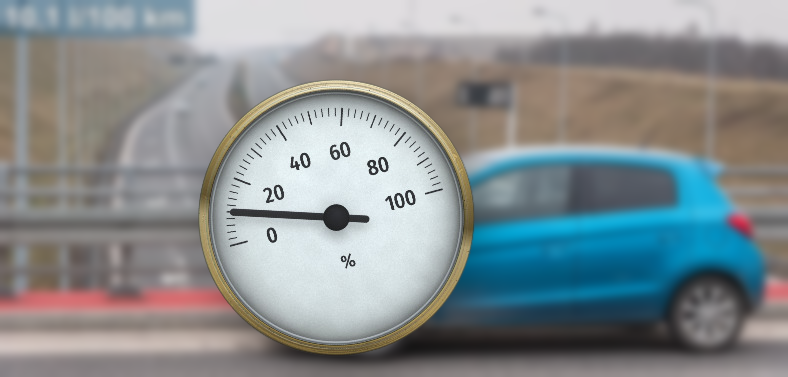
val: {"value": 10, "unit": "%"}
